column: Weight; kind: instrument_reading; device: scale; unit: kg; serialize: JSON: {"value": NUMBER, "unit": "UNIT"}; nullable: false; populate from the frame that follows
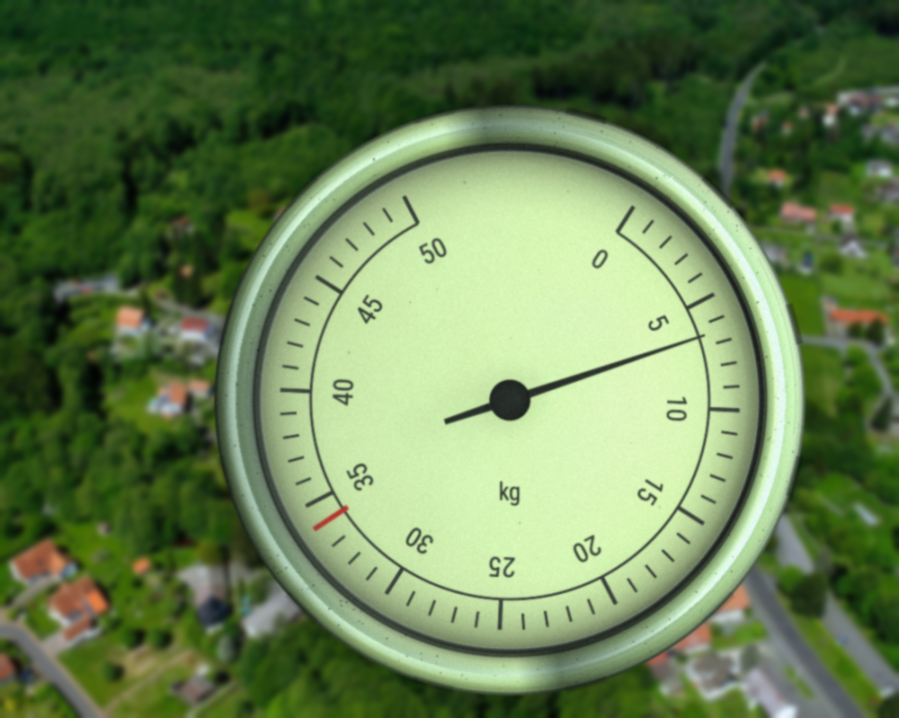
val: {"value": 6.5, "unit": "kg"}
